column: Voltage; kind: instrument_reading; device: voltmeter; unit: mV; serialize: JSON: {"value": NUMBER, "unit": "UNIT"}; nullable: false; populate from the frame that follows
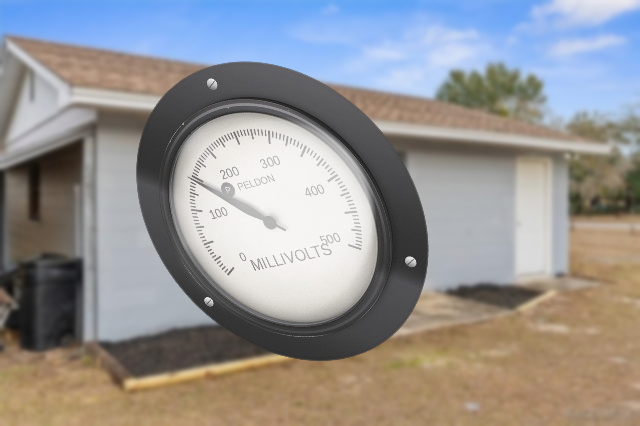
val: {"value": 150, "unit": "mV"}
